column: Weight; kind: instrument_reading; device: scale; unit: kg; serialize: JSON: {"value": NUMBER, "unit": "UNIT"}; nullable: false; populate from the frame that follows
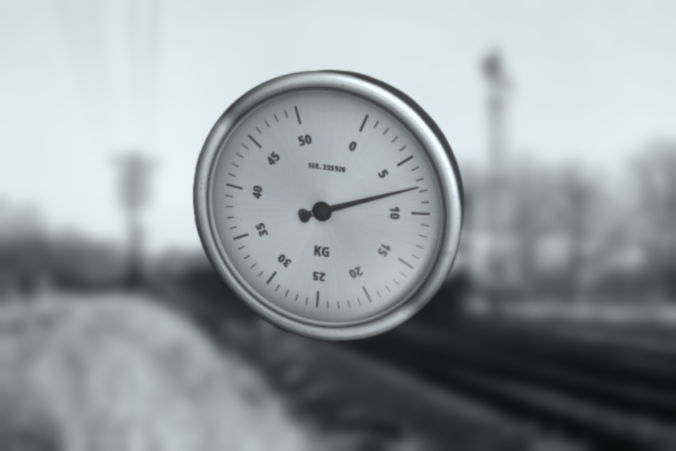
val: {"value": 7.5, "unit": "kg"}
